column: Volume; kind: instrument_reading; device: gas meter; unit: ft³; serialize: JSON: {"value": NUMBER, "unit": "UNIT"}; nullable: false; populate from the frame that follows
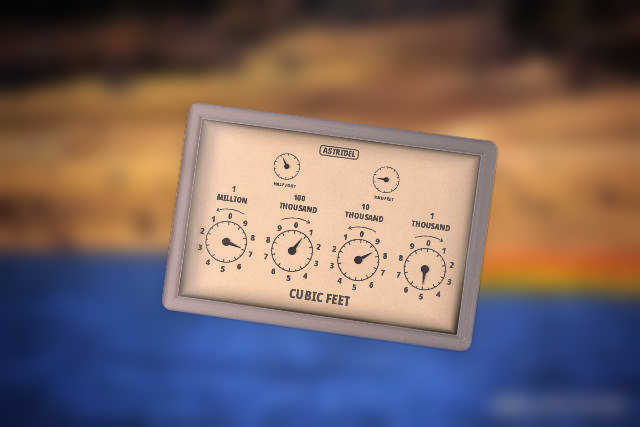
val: {"value": 708500, "unit": "ft³"}
